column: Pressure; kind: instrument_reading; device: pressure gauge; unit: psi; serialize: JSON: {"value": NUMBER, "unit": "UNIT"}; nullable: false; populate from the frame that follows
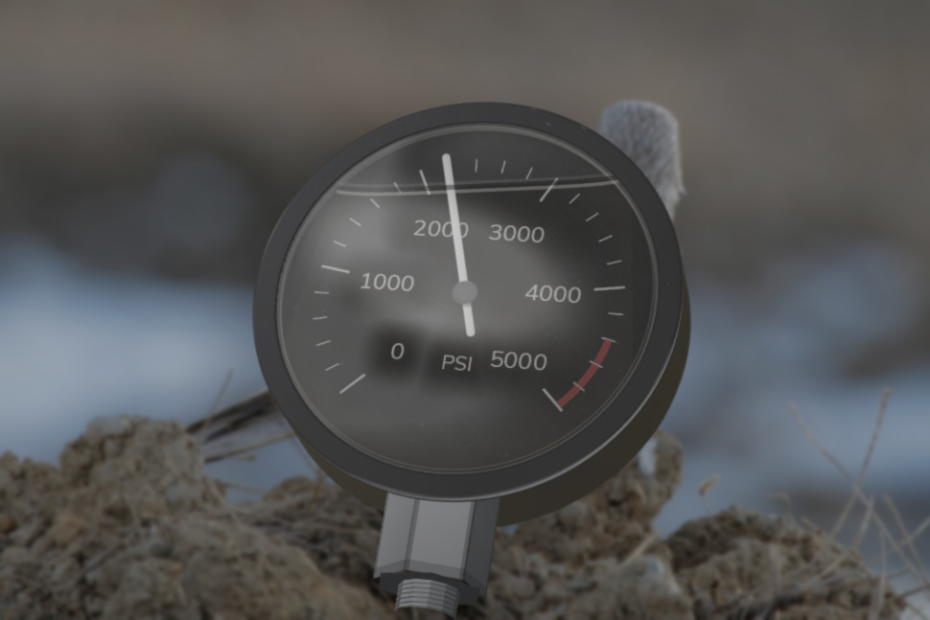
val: {"value": 2200, "unit": "psi"}
